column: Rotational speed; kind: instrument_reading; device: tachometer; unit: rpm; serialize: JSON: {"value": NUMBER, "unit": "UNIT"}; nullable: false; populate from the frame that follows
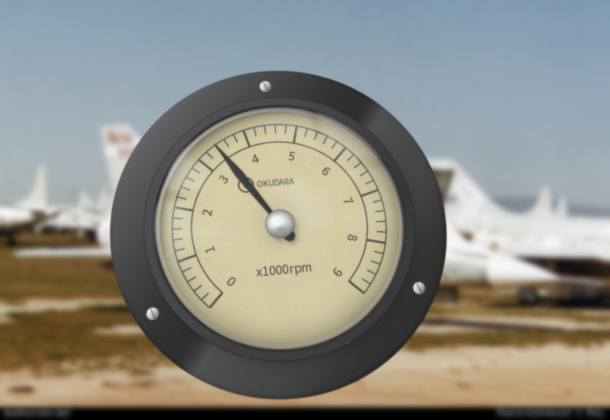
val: {"value": 3400, "unit": "rpm"}
